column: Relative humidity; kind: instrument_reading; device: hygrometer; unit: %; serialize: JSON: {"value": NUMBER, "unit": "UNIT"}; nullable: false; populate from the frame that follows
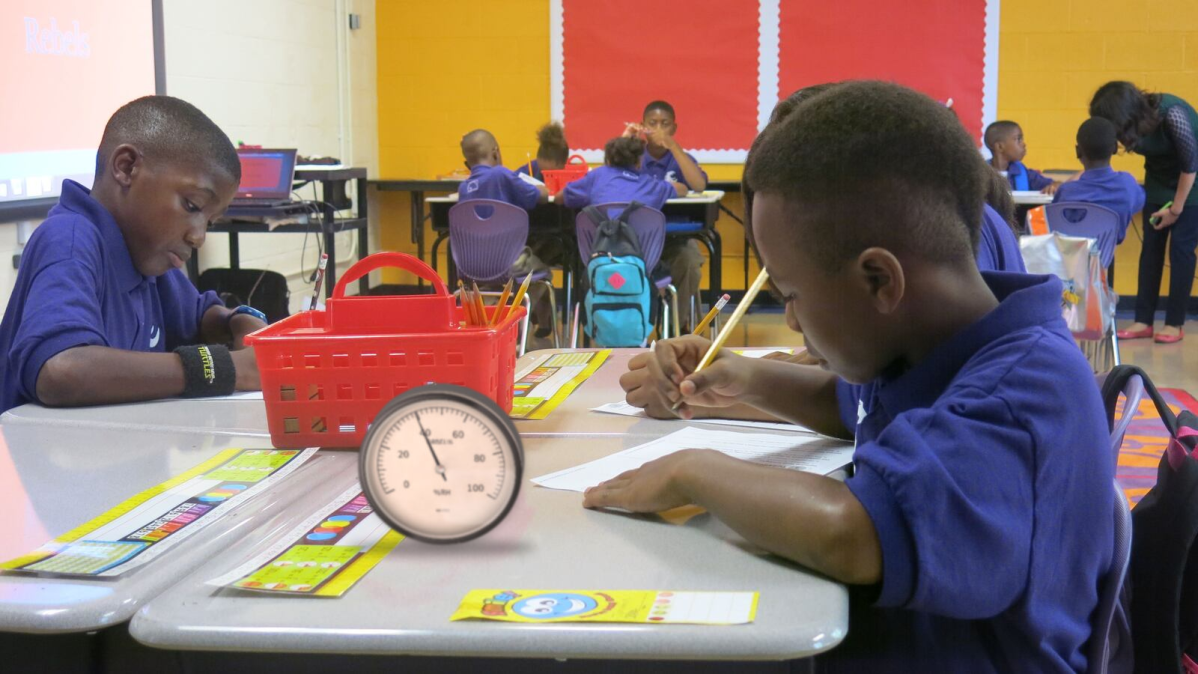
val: {"value": 40, "unit": "%"}
